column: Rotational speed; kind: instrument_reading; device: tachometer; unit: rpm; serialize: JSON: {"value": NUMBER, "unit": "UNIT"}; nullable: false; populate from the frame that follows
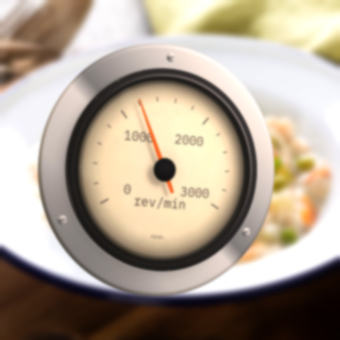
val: {"value": 1200, "unit": "rpm"}
